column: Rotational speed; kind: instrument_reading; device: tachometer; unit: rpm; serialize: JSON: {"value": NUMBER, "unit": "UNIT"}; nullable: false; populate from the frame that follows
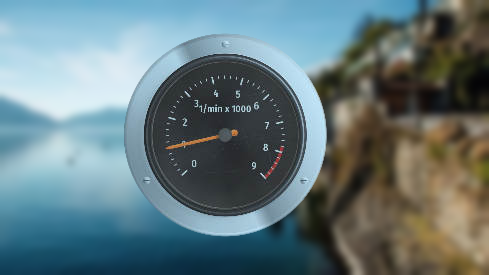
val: {"value": 1000, "unit": "rpm"}
